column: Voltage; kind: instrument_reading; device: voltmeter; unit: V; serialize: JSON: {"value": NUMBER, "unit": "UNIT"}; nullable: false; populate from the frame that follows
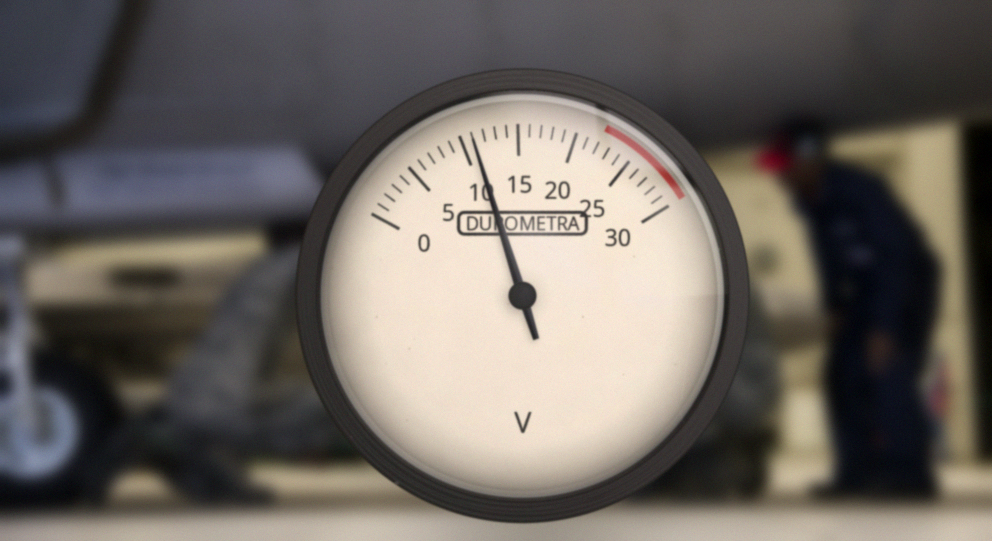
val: {"value": 11, "unit": "V"}
